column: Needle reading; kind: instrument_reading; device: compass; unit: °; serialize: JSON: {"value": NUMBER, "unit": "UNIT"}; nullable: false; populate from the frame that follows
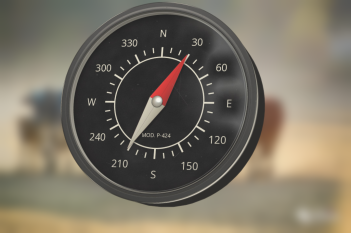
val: {"value": 30, "unit": "°"}
